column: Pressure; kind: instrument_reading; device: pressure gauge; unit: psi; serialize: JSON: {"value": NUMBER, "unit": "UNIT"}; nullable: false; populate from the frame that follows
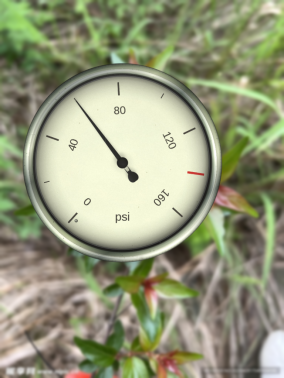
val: {"value": 60, "unit": "psi"}
